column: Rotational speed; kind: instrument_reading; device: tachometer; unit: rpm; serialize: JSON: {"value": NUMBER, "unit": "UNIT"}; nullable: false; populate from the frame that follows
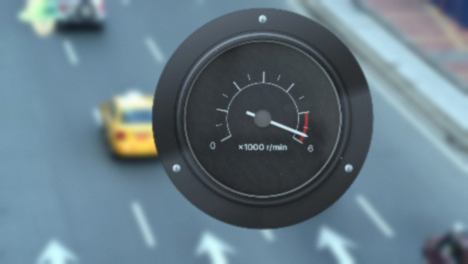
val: {"value": 5750, "unit": "rpm"}
